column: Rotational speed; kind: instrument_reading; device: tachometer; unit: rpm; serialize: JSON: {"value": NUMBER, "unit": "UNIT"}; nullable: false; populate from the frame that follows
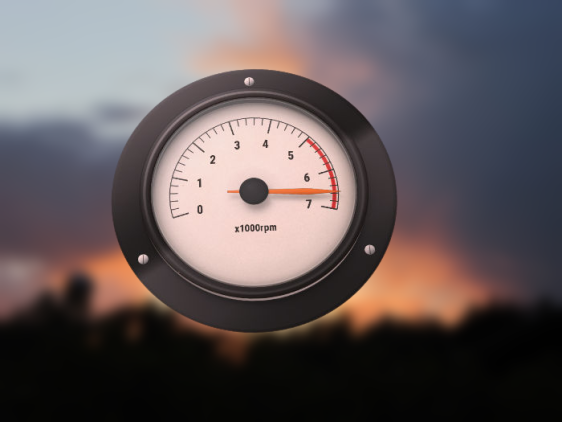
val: {"value": 6600, "unit": "rpm"}
